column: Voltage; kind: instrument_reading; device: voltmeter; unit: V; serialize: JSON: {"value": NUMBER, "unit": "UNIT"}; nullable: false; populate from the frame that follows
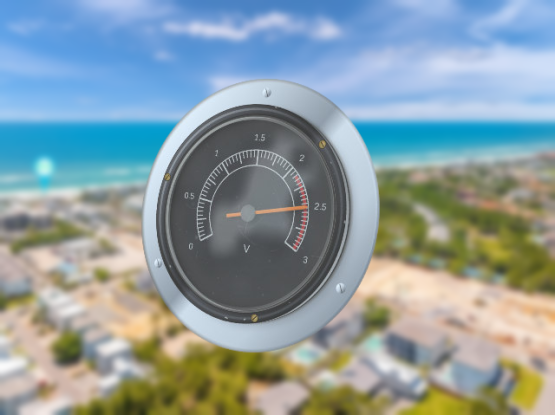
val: {"value": 2.5, "unit": "V"}
